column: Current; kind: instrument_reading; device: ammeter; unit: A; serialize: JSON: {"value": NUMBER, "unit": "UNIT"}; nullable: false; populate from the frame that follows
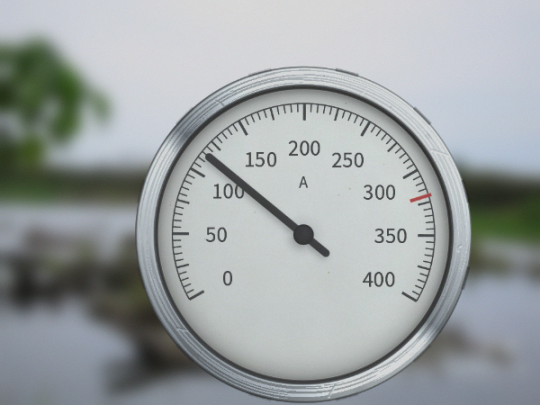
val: {"value": 115, "unit": "A"}
